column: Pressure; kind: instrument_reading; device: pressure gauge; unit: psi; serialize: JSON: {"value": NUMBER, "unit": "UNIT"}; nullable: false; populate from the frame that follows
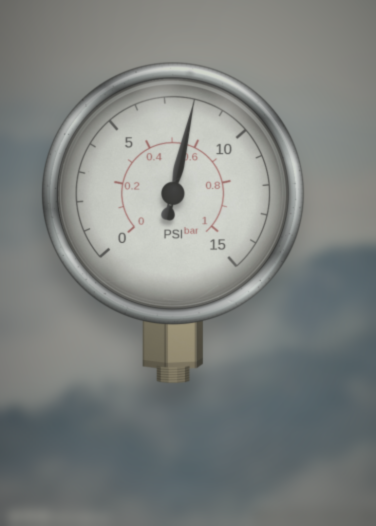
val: {"value": 8, "unit": "psi"}
